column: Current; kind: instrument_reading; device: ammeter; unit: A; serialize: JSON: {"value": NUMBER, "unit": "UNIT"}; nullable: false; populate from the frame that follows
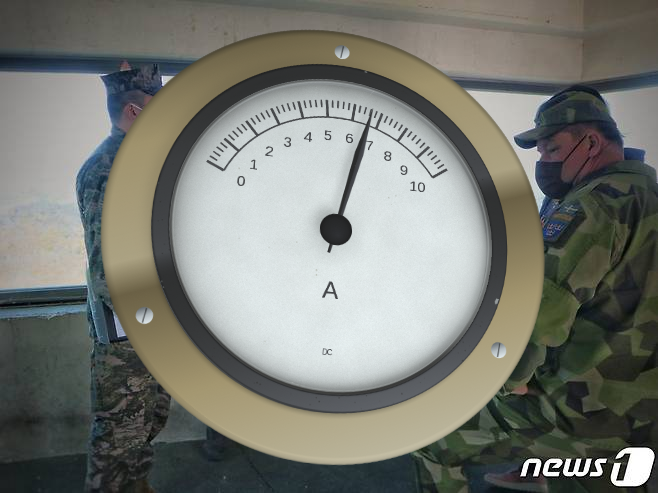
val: {"value": 6.6, "unit": "A"}
